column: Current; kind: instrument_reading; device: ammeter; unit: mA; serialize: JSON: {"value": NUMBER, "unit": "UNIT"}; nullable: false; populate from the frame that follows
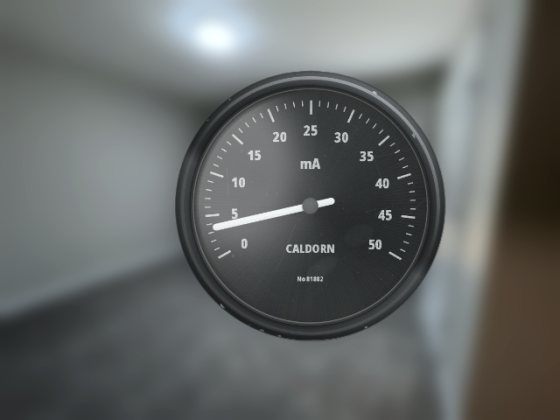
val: {"value": 3.5, "unit": "mA"}
